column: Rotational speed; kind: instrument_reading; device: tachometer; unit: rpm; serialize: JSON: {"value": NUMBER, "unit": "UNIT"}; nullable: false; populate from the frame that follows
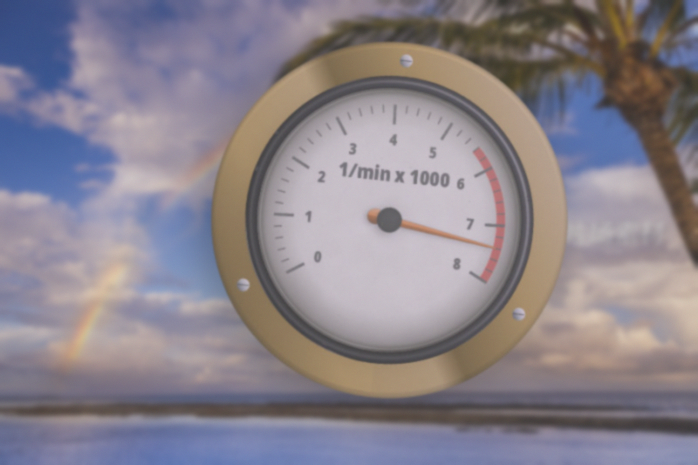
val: {"value": 7400, "unit": "rpm"}
